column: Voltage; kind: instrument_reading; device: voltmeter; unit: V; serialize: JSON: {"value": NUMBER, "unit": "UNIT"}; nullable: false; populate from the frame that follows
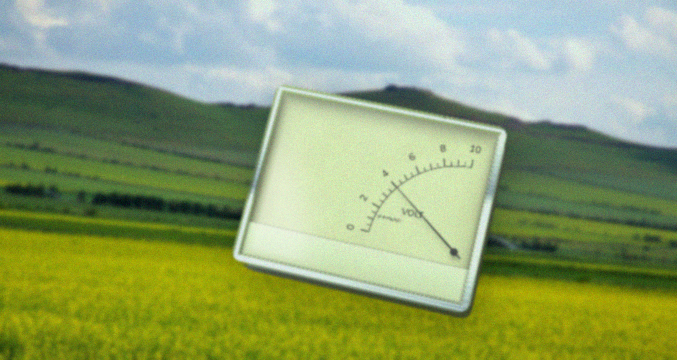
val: {"value": 4, "unit": "V"}
